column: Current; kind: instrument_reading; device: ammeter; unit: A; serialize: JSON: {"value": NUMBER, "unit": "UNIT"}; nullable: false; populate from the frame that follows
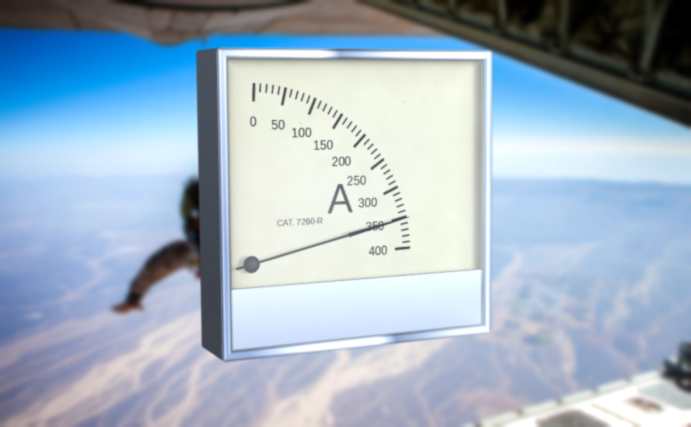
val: {"value": 350, "unit": "A"}
